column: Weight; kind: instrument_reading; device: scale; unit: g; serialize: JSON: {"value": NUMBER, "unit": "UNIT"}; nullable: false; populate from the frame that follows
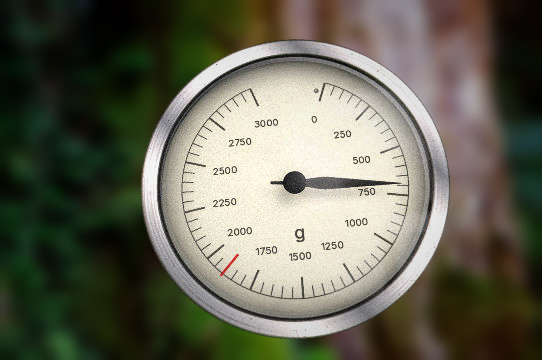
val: {"value": 700, "unit": "g"}
